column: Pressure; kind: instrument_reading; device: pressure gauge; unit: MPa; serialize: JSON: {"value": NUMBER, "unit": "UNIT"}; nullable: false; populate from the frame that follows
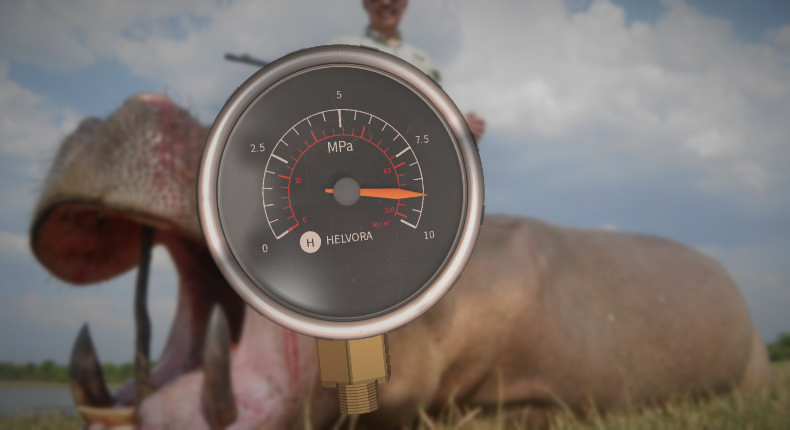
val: {"value": 9, "unit": "MPa"}
